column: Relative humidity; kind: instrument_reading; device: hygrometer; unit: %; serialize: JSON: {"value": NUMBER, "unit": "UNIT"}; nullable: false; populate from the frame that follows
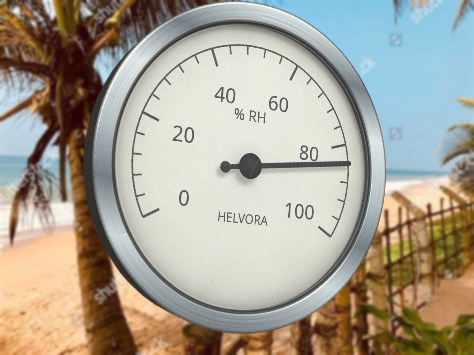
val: {"value": 84, "unit": "%"}
